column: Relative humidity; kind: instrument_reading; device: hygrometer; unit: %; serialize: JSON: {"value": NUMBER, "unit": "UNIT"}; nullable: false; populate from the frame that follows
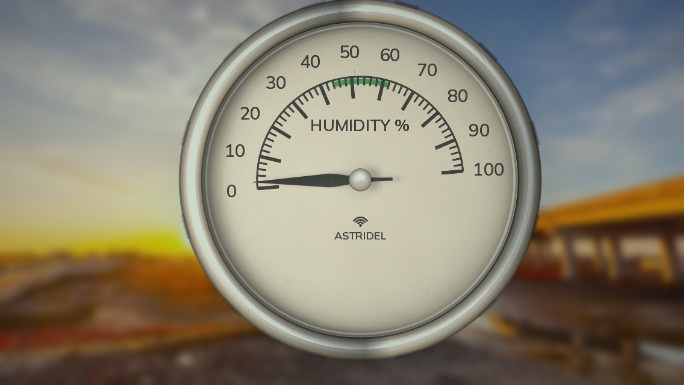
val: {"value": 2, "unit": "%"}
